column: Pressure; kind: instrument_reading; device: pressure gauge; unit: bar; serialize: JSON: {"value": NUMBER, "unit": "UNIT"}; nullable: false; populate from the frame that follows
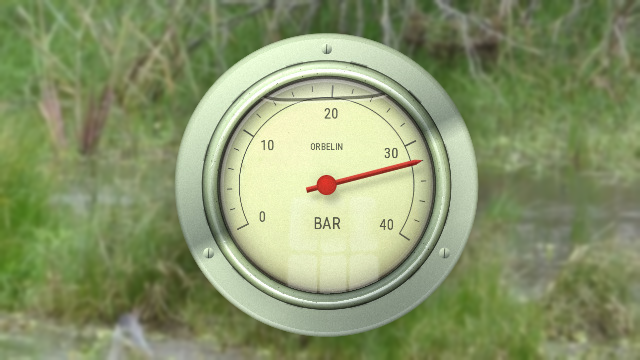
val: {"value": 32, "unit": "bar"}
